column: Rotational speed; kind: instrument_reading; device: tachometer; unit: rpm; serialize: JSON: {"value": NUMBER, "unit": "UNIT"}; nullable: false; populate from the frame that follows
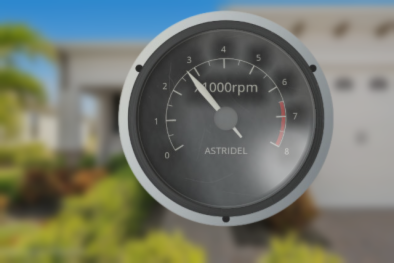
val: {"value": 2750, "unit": "rpm"}
